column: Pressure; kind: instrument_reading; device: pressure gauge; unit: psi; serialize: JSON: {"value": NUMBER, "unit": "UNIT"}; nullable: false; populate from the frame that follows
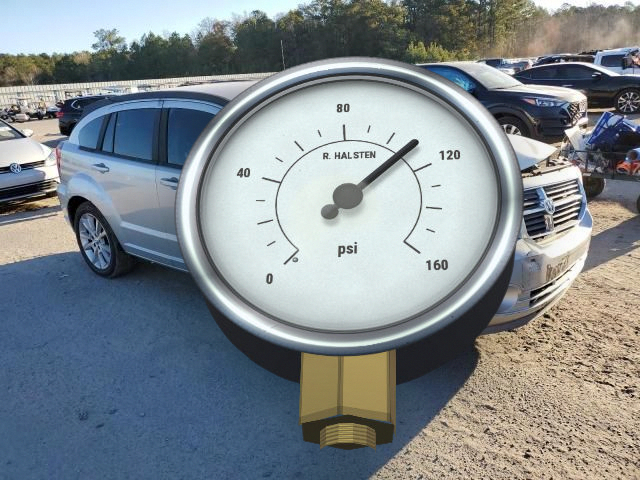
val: {"value": 110, "unit": "psi"}
